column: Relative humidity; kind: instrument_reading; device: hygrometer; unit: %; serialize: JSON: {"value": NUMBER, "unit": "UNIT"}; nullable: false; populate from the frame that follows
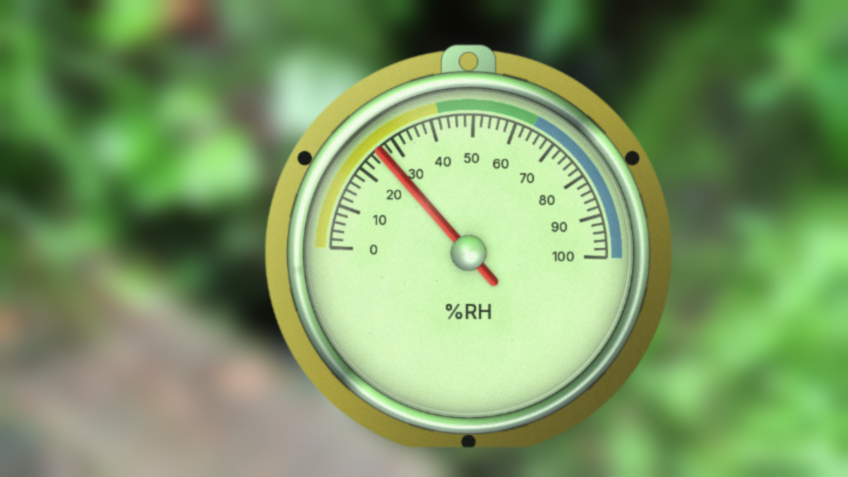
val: {"value": 26, "unit": "%"}
